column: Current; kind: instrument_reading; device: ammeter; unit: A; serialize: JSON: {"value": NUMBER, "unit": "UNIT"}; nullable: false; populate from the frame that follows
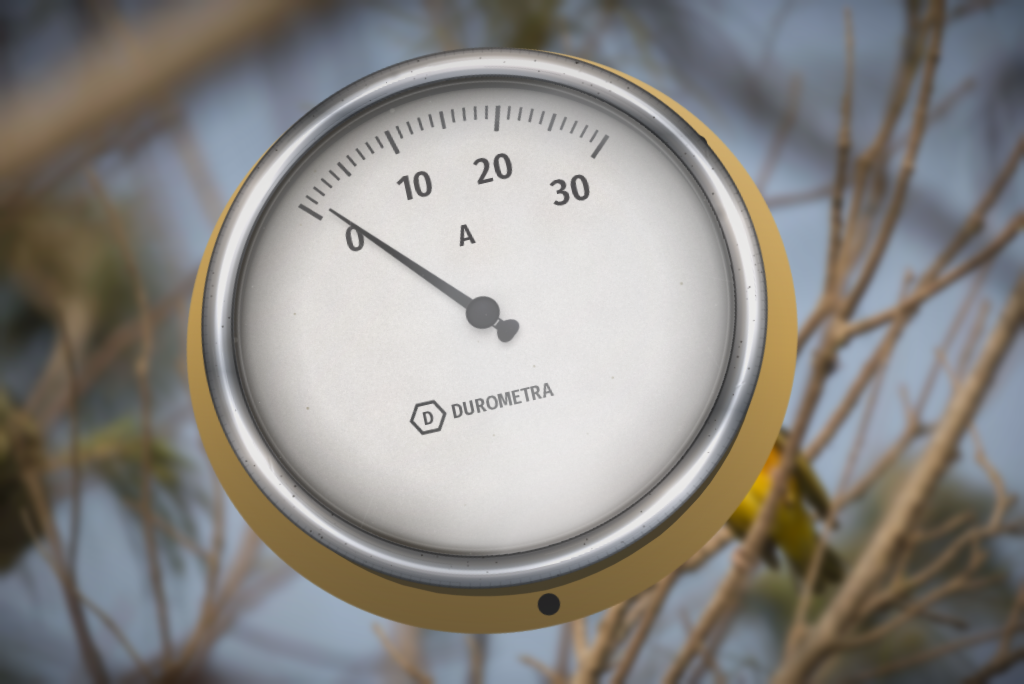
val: {"value": 1, "unit": "A"}
